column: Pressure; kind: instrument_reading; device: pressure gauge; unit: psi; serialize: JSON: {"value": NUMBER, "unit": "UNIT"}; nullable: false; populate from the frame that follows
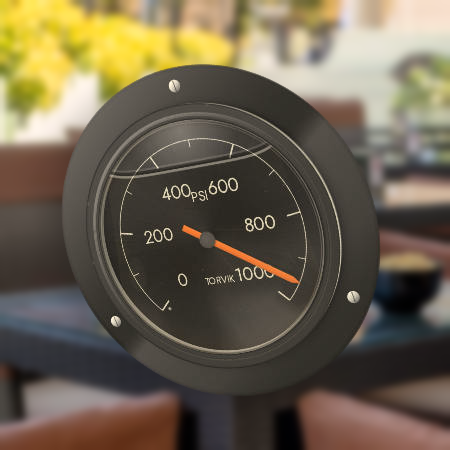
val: {"value": 950, "unit": "psi"}
